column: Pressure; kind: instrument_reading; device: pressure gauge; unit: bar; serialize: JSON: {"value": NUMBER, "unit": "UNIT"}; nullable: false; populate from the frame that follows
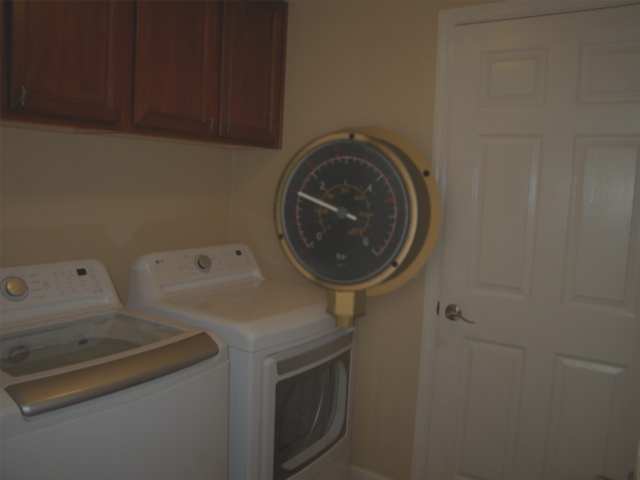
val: {"value": 1.4, "unit": "bar"}
